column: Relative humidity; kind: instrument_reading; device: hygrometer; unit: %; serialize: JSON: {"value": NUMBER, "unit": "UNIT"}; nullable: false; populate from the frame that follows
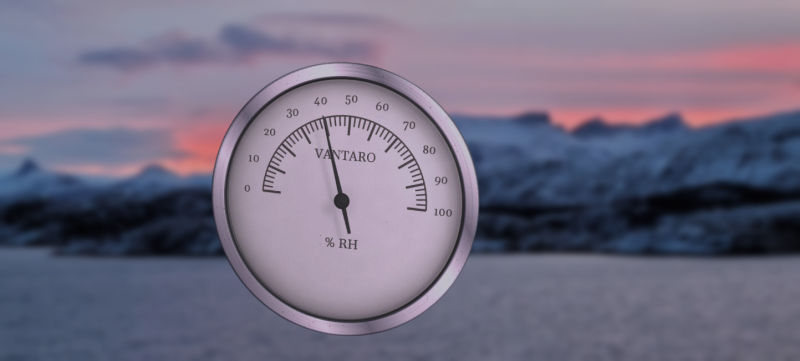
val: {"value": 40, "unit": "%"}
